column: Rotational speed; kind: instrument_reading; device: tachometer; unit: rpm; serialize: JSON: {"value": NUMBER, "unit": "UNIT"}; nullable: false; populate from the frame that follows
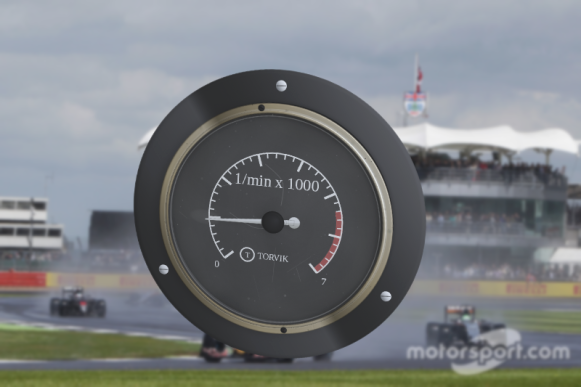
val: {"value": 1000, "unit": "rpm"}
